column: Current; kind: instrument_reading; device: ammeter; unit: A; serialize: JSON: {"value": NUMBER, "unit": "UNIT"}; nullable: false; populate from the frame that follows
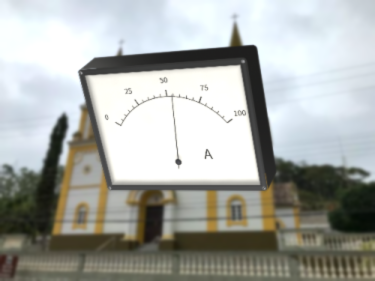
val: {"value": 55, "unit": "A"}
